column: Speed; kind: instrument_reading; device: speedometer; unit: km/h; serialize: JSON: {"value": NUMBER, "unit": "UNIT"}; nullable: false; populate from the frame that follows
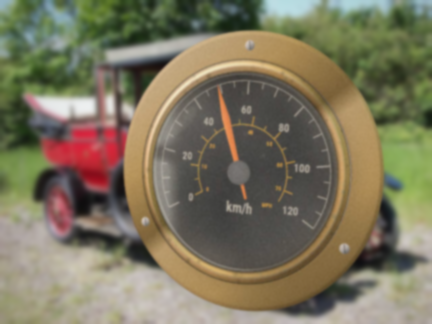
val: {"value": 50, "unit": "km/h"}
